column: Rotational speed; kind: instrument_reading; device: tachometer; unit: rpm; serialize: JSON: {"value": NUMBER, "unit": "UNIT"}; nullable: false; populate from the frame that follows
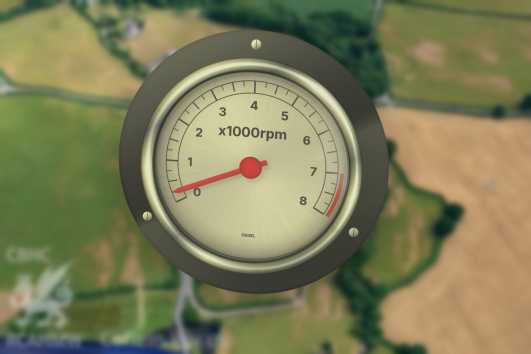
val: {"value": 250, "unit": "rpm"}
